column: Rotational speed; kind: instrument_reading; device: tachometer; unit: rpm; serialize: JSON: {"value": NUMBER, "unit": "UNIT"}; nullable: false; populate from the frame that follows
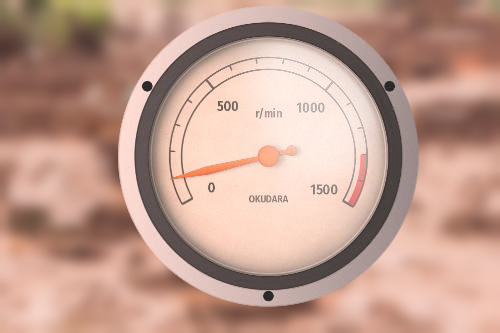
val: {"value": 100, "unit": "rpm"}
